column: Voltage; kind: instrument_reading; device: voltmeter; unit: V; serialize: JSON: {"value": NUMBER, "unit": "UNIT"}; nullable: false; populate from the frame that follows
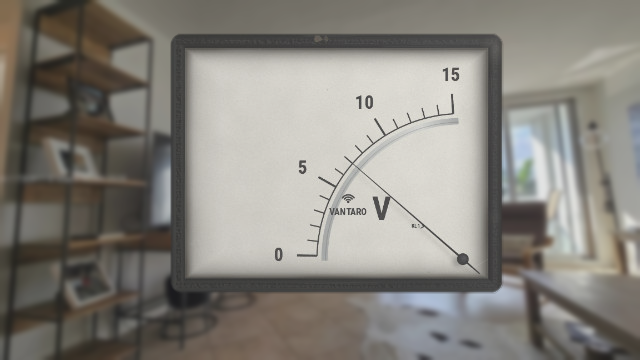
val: {"value": 7, "unit": "V"}
